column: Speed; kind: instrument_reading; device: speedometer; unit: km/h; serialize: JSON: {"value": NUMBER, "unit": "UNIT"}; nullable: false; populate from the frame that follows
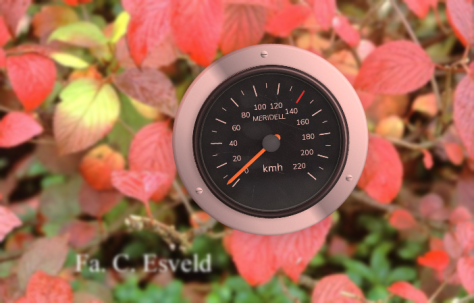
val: {"value": 5, "unit": "km/h"}
